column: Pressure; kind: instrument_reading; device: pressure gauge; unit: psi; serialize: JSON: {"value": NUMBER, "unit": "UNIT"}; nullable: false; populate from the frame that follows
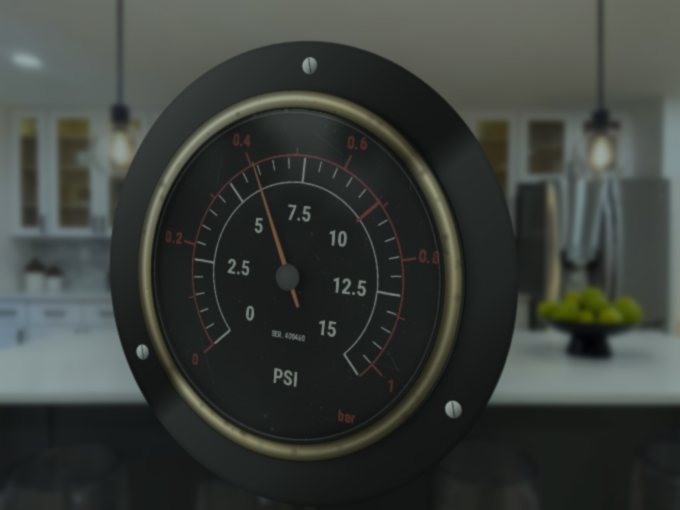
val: {"value": 6, "unit": "psi"}
